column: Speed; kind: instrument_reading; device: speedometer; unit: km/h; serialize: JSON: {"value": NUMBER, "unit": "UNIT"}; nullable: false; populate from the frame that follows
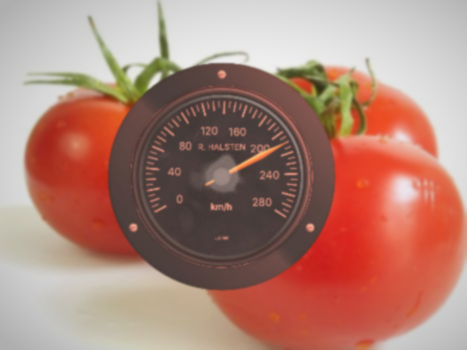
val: {"value": 210, "unit": "km/h"}
